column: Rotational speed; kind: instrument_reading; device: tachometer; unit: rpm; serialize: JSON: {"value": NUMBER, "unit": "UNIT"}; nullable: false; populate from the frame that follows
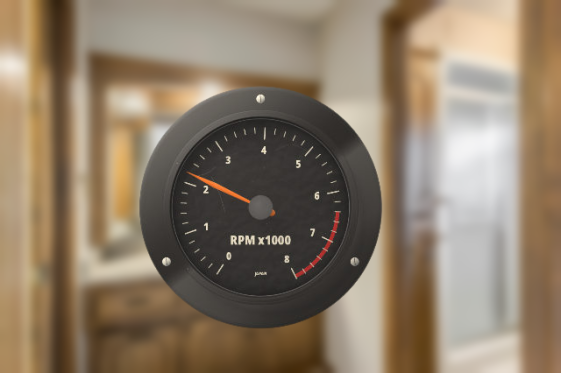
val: {"value": 2200, "unit": "rpm"}
